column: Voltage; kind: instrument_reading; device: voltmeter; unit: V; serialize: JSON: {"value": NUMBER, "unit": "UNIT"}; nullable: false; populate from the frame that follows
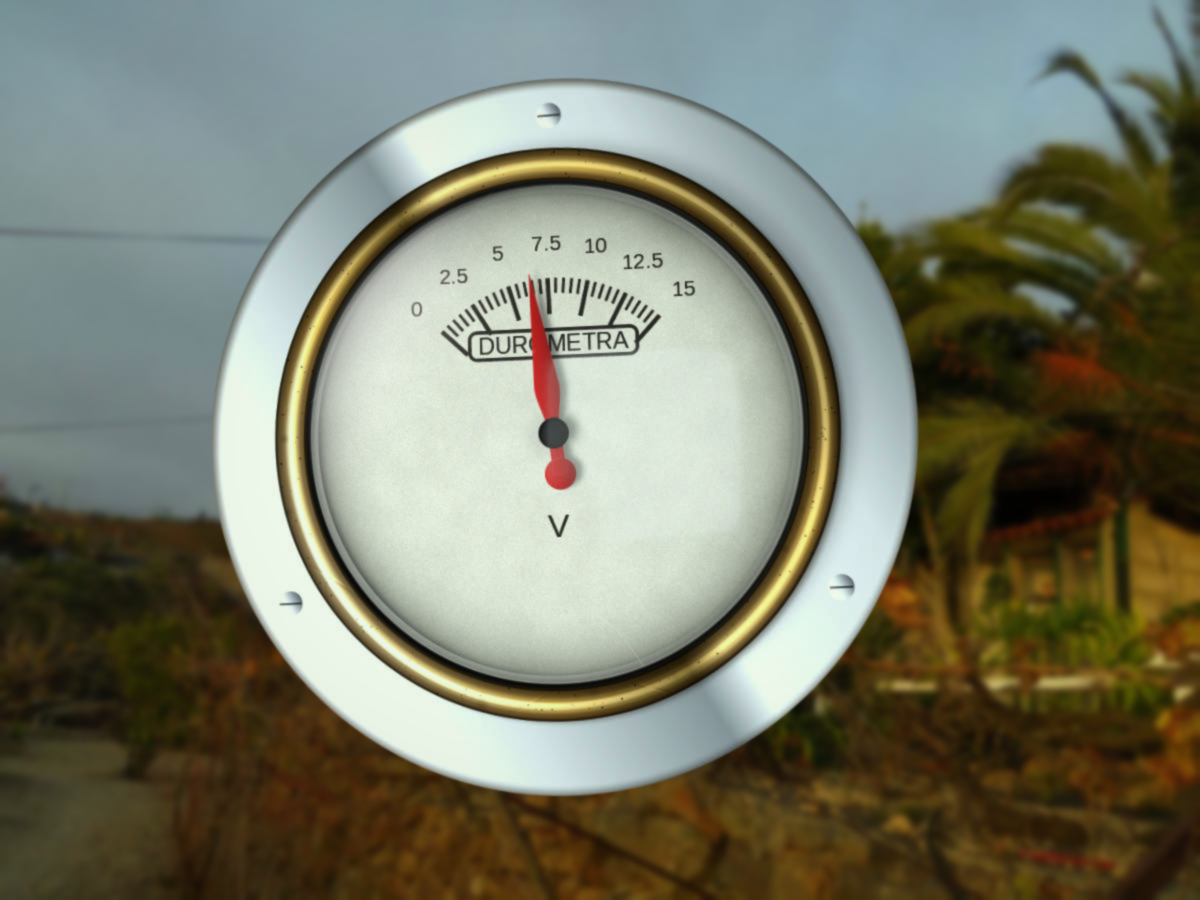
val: {"value": 6.5, "unit": "V"}
